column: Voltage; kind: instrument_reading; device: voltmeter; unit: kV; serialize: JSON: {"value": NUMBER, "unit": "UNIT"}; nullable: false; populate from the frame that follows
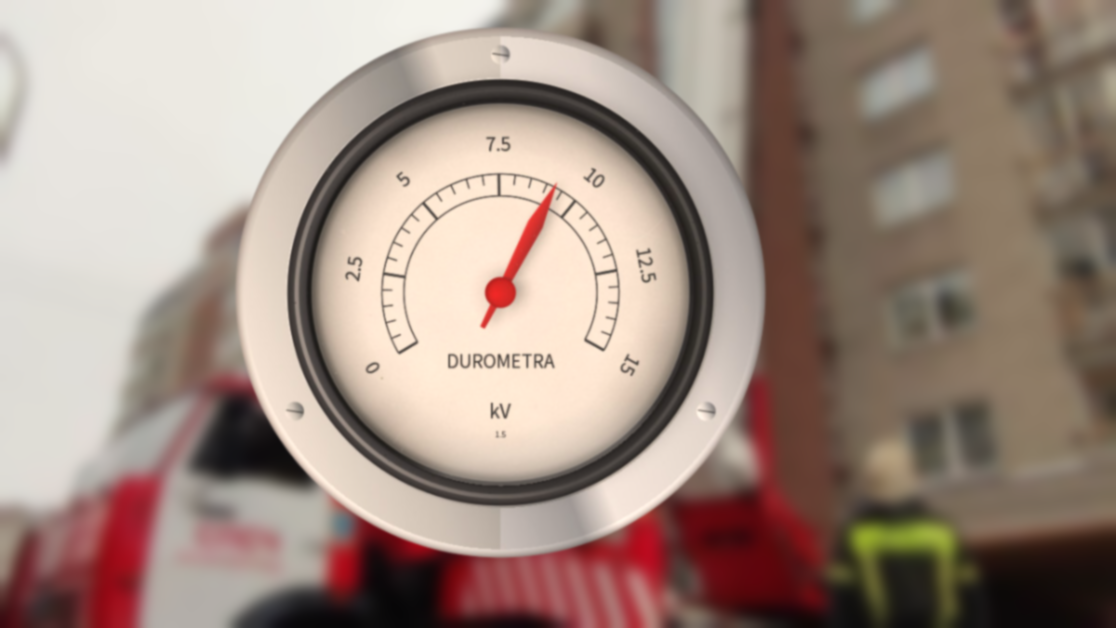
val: {"value": 9.25, "unit": "kV"}
